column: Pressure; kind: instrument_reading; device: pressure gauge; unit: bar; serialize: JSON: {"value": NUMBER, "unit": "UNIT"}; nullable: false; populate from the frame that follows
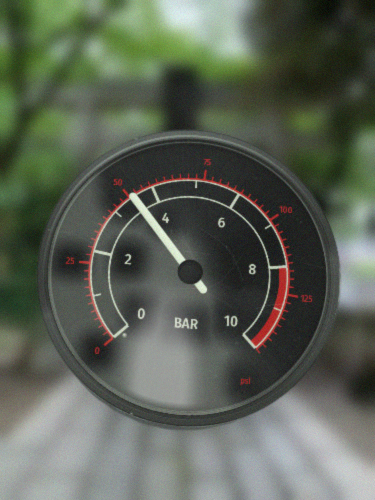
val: {"value": 3.5, "unit": "bar"}
